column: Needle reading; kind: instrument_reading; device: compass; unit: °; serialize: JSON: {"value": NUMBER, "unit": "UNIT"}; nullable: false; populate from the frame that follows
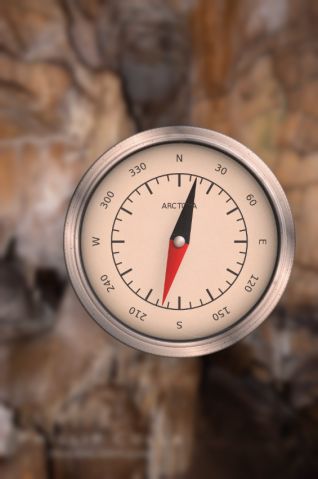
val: {"value": 195, "unit": "°"}
